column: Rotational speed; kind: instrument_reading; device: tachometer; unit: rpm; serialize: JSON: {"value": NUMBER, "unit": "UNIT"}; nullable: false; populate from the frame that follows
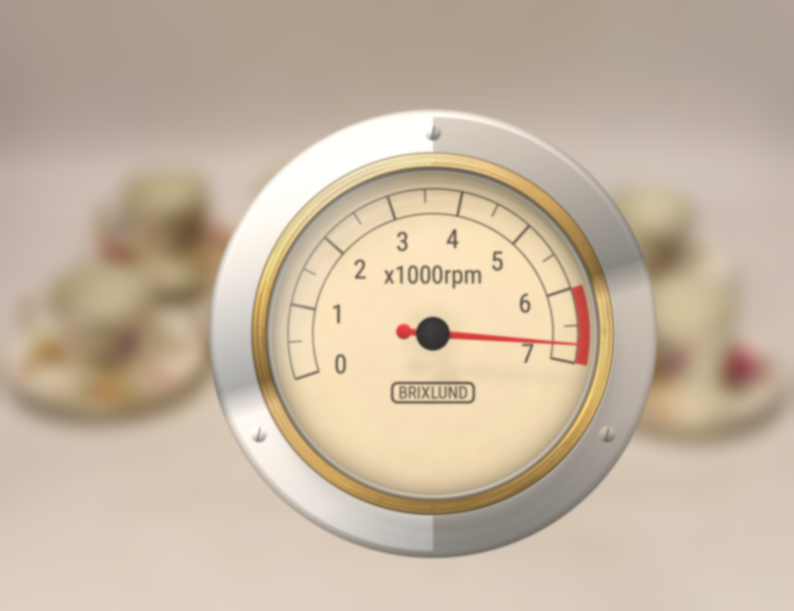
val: {"value": 6750, "unit": "rpm"}
